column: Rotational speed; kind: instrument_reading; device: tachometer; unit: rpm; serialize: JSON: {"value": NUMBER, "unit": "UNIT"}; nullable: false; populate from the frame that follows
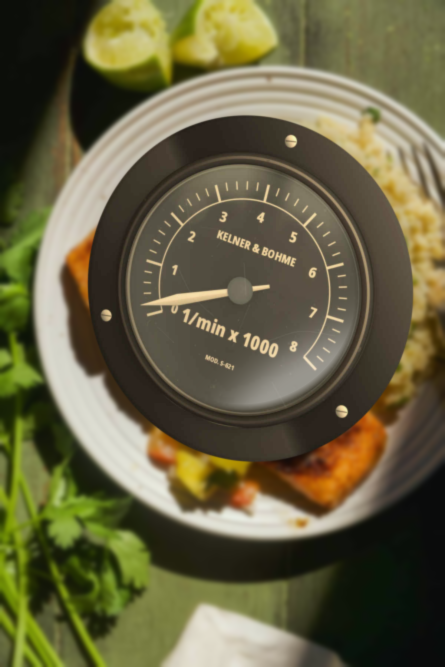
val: {"value": 200, "unit": "rpm"}
